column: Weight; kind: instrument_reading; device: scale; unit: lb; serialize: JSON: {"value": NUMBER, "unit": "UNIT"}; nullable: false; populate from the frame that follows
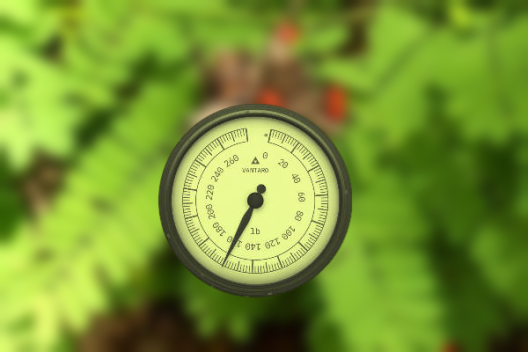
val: {"value": 160, "unit": "lb"}
